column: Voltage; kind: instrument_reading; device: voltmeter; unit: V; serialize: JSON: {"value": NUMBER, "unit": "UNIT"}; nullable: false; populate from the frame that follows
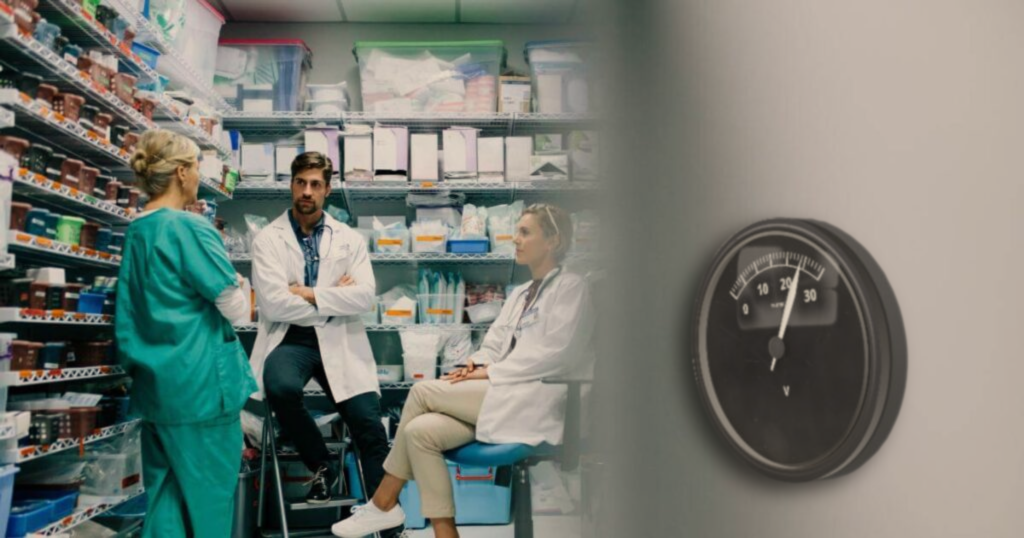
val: {"value": 25, "unit": "V"}
